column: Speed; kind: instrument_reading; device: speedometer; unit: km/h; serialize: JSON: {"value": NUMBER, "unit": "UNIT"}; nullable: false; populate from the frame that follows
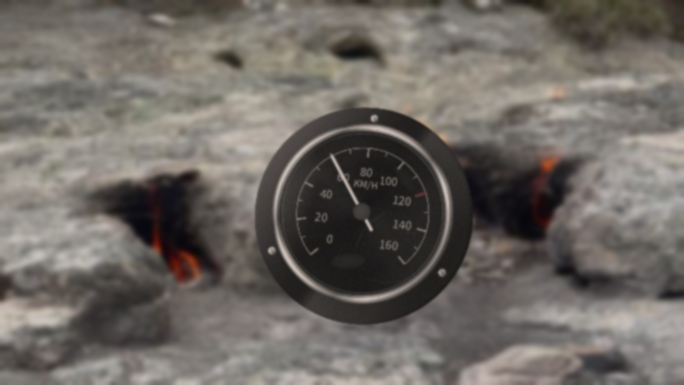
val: {"value": 60, "unit": "km/h"}
